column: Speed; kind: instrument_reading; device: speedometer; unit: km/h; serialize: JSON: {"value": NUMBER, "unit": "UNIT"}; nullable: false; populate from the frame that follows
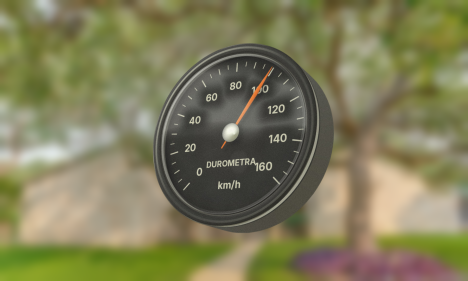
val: {"value": 100, "unit": "km/h"}
